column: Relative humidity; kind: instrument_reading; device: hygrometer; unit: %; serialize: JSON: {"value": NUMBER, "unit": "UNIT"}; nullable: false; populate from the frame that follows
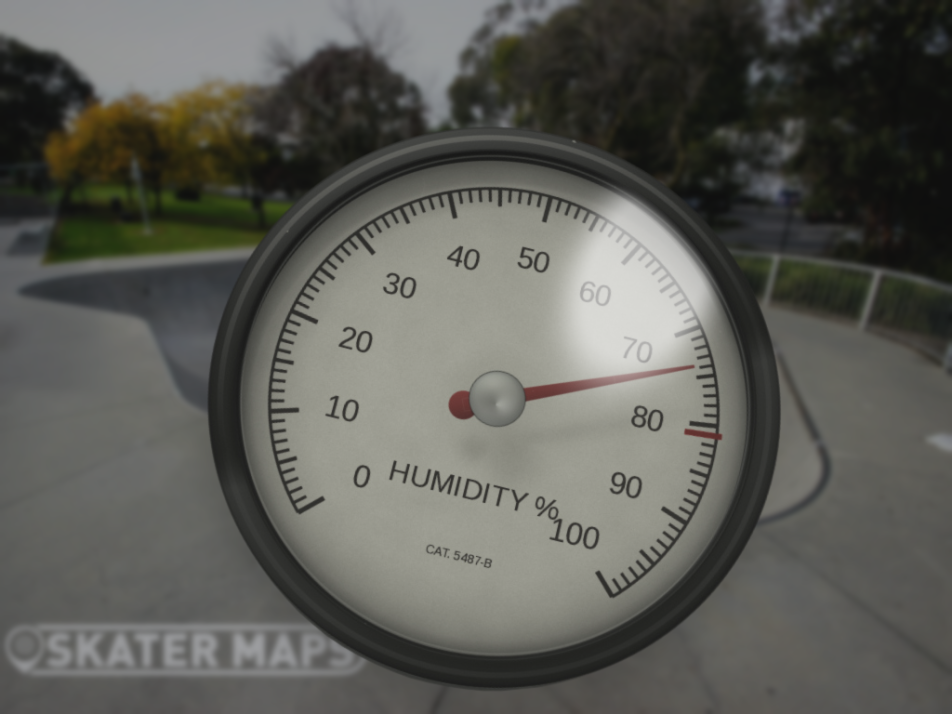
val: {"value": 74, "unit": "%"}
